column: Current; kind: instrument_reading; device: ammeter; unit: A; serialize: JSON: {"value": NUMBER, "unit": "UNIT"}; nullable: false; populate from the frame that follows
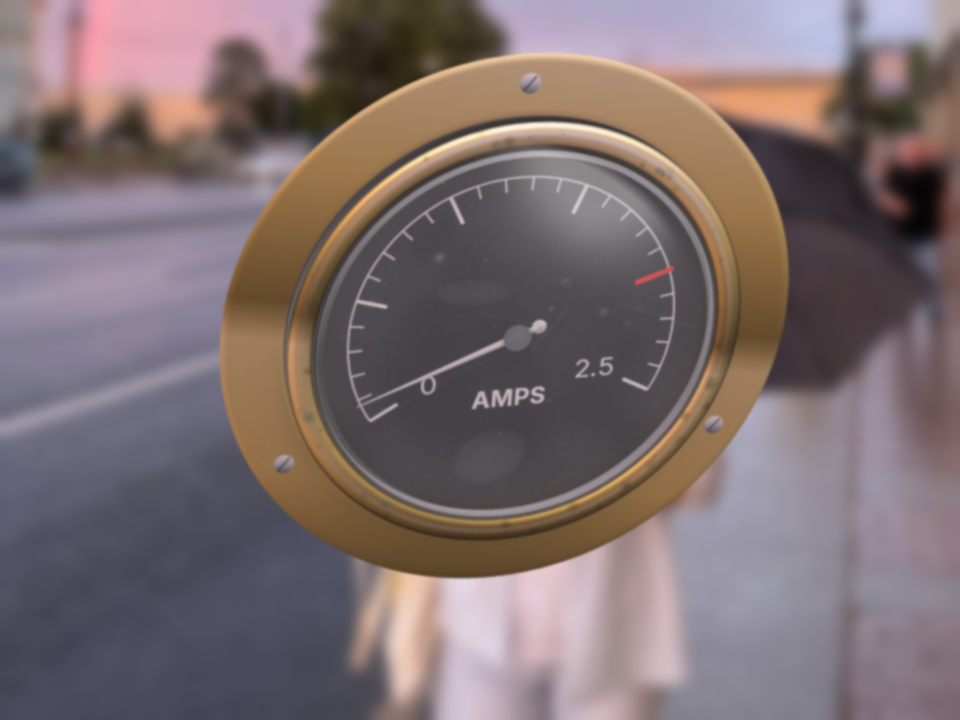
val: {"value": 0.1, "unit": "A"}
